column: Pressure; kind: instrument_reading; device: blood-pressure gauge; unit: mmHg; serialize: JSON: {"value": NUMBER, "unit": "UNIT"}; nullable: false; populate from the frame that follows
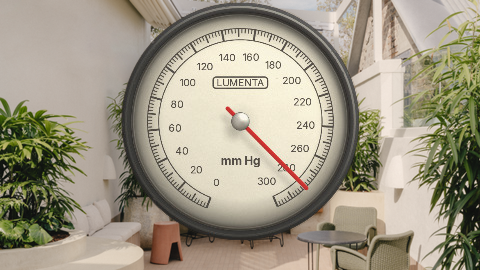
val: {"value": 280, "unit": "mmHg"}
